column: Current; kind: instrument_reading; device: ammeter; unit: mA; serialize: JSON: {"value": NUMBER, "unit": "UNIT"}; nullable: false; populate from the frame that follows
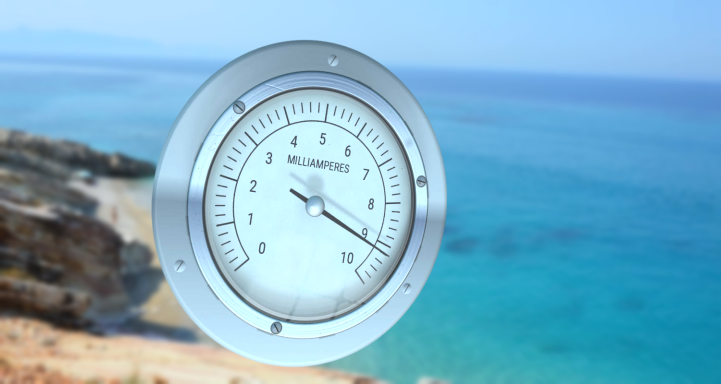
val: {"value": 9.2, "unit": "mA"}
